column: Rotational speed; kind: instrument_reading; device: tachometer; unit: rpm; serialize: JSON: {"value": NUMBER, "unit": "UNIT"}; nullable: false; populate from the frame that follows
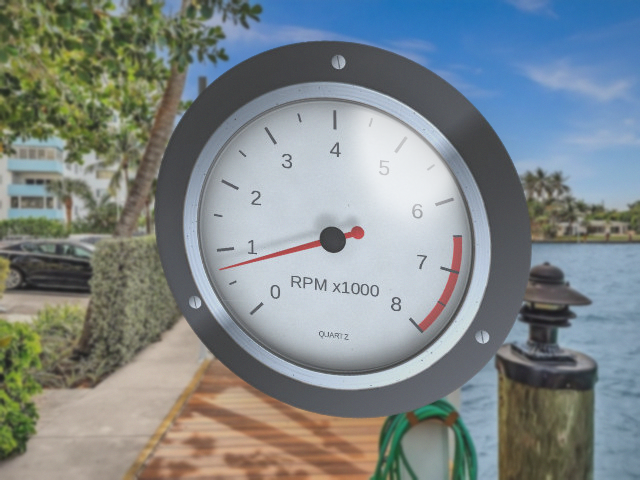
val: {"value": 750, "unit": "rpm"}
